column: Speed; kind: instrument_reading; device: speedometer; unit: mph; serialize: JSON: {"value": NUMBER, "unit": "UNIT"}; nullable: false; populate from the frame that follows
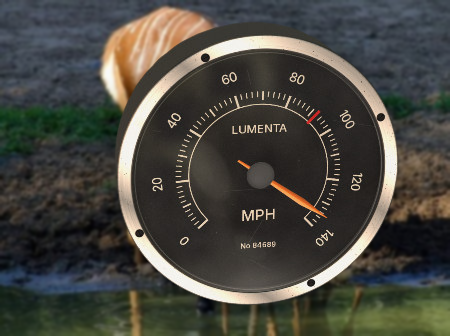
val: {"value": 134, "unit": "mph"}
